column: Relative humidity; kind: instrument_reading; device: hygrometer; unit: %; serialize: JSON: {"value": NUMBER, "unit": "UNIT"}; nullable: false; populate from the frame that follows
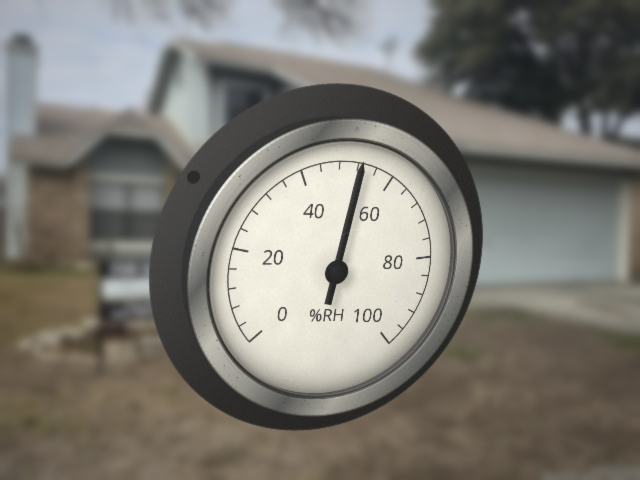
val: {"value": 52, "unit": "%"}
